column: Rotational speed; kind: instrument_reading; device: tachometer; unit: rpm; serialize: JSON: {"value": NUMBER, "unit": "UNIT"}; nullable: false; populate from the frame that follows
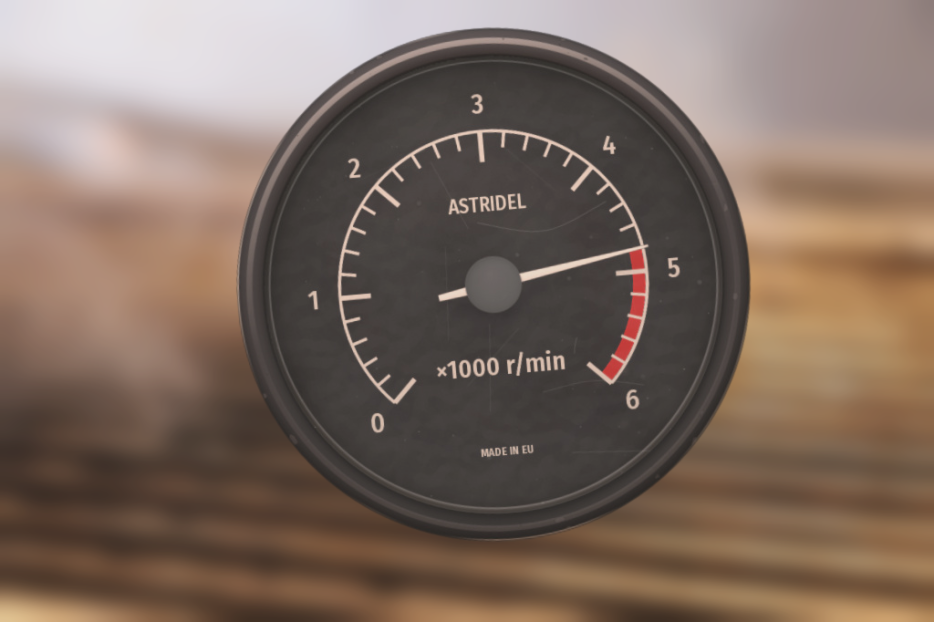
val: {"value": 4800, "unit": "rpm"}
